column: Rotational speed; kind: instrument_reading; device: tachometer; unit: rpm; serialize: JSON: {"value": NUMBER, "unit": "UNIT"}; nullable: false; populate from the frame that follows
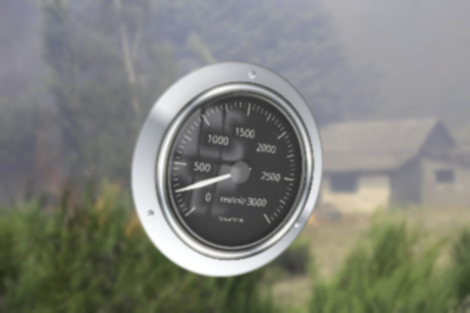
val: {"value": 250, "unit": "rpm"}
